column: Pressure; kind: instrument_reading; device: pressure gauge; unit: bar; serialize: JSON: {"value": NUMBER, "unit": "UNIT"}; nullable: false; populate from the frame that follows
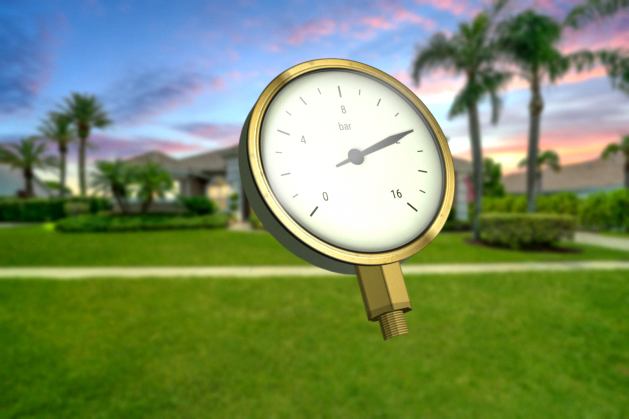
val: {"value": 12, "unit": "bar"}
